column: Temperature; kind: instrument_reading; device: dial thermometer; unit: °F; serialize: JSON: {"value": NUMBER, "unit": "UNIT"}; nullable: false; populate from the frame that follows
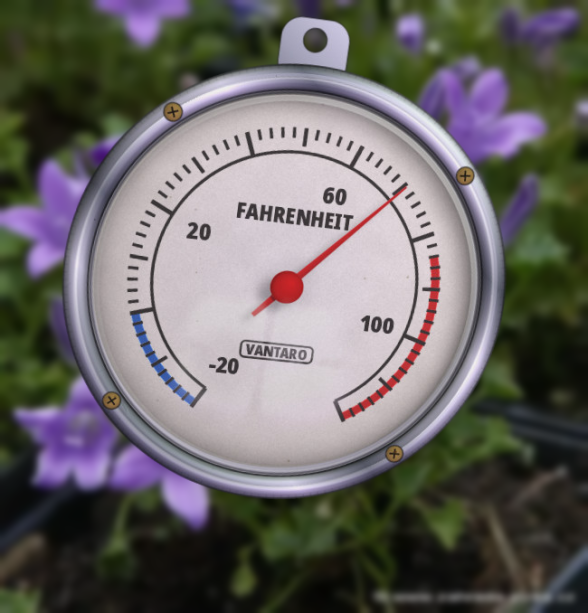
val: {"value": 70, "unit": "°F"}
